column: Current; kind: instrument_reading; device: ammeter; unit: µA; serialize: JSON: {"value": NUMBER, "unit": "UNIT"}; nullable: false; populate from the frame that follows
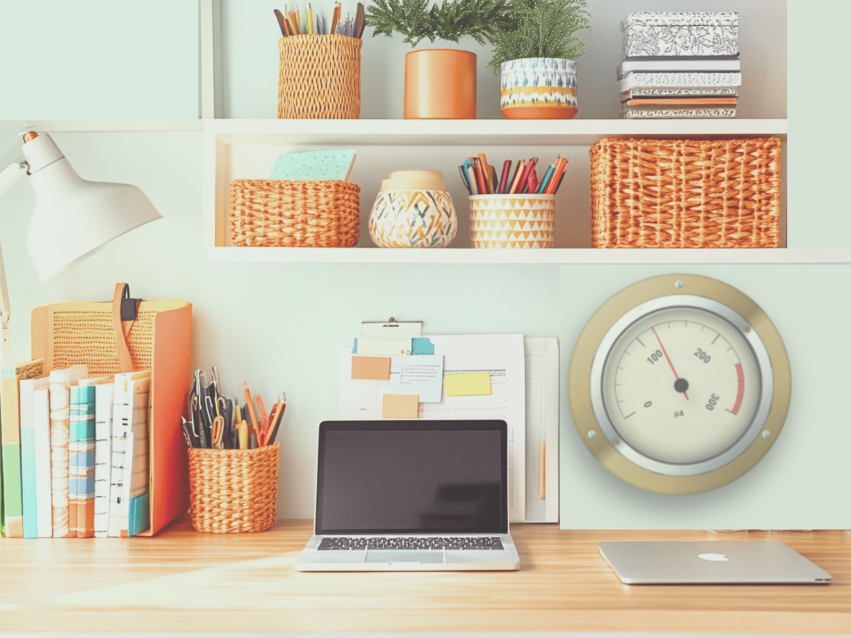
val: {"value": 120, "unit": "µA"}
